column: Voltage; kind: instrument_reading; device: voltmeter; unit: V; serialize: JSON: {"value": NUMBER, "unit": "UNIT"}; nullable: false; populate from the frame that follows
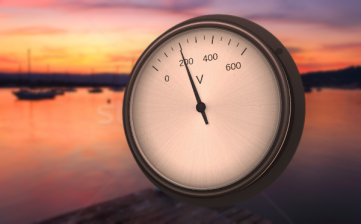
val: {"value": 200, "unit": "V"}
